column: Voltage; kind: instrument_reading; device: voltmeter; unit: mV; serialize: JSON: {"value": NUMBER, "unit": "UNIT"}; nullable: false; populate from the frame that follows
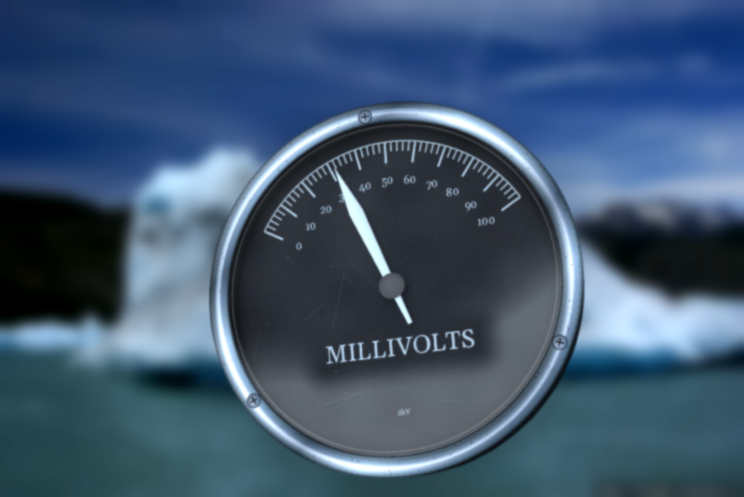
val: {"value": 32, "unit": "mV"}
